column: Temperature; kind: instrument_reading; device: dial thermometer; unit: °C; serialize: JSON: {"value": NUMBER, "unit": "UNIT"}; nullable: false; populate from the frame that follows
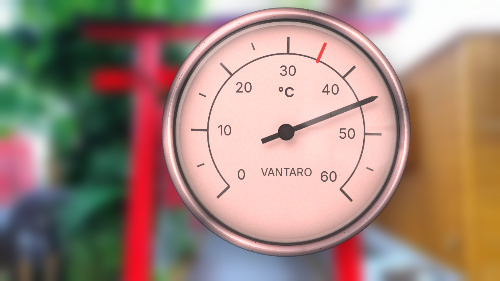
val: {"value": 45, "unit": "°C"}
